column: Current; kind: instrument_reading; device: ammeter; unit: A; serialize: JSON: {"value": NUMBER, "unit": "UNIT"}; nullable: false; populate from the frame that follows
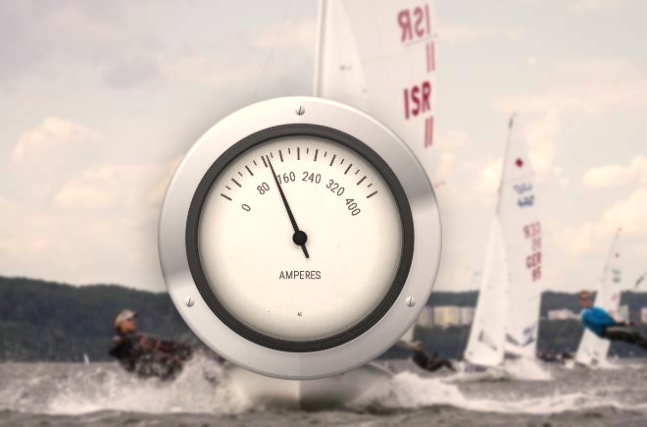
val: {"value": 130, "unit": "A"}
